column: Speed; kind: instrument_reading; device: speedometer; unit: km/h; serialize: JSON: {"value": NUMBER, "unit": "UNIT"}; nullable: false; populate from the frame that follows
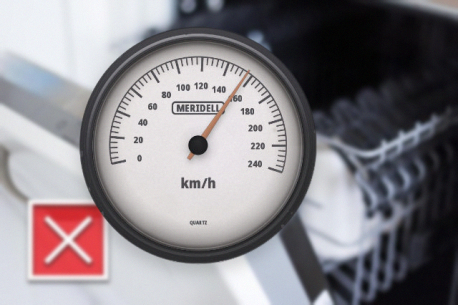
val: {"value": 156, "unit": "km/h"}
